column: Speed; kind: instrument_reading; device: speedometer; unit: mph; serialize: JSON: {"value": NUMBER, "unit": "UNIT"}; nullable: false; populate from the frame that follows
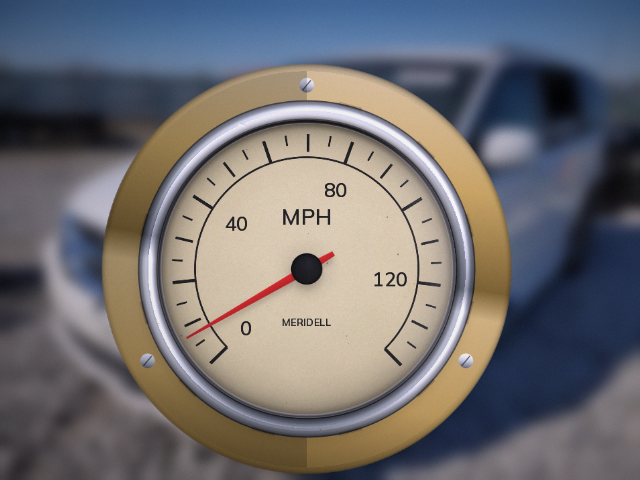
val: {"value": 7.5, "unit": "mph"}
